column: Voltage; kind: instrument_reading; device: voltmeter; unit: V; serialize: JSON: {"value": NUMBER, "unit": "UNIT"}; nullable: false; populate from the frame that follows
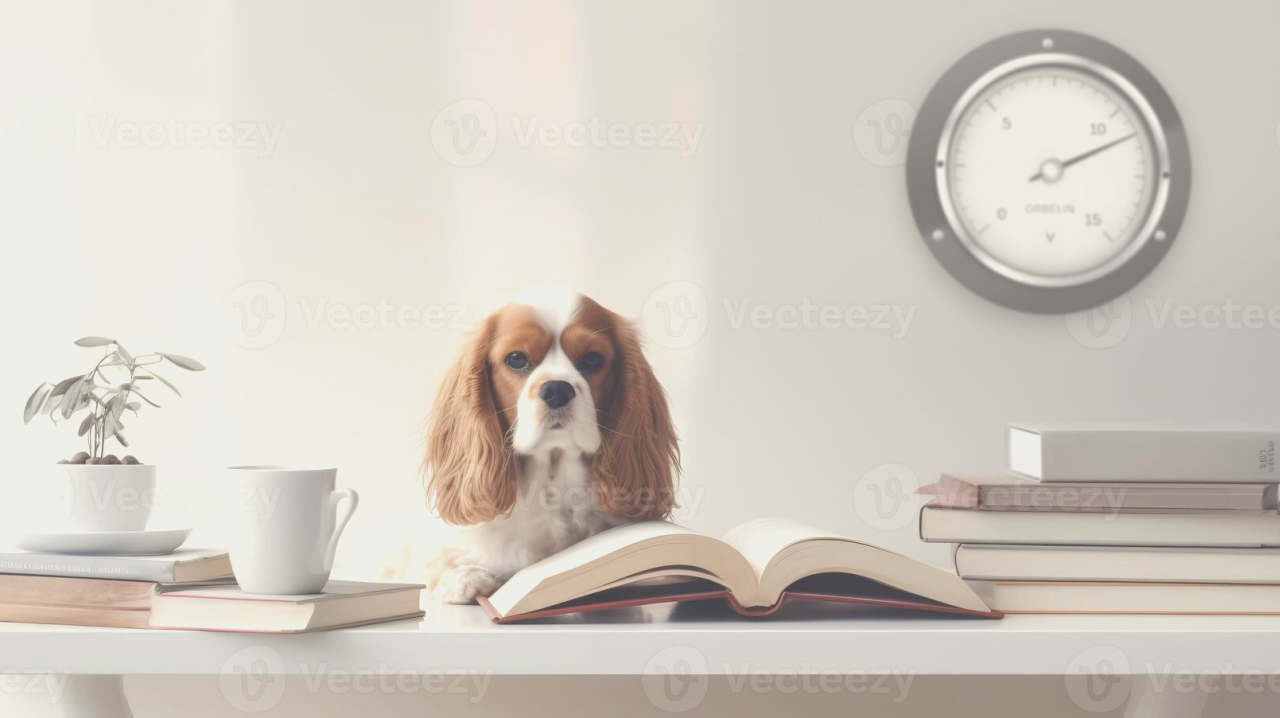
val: {"value": 11, "unit": "V"}
